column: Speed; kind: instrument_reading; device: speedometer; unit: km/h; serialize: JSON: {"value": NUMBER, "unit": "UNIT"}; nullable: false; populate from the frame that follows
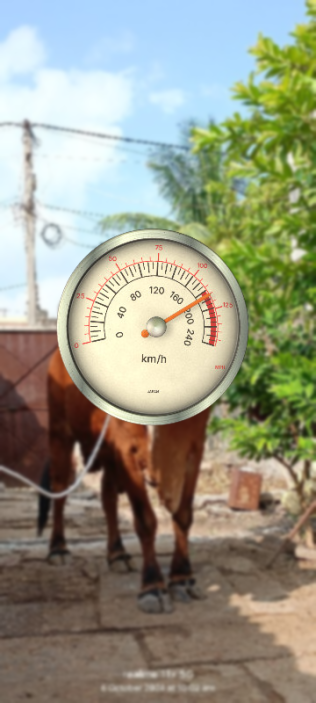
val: {"value": 185, "unit": "km/h"}
